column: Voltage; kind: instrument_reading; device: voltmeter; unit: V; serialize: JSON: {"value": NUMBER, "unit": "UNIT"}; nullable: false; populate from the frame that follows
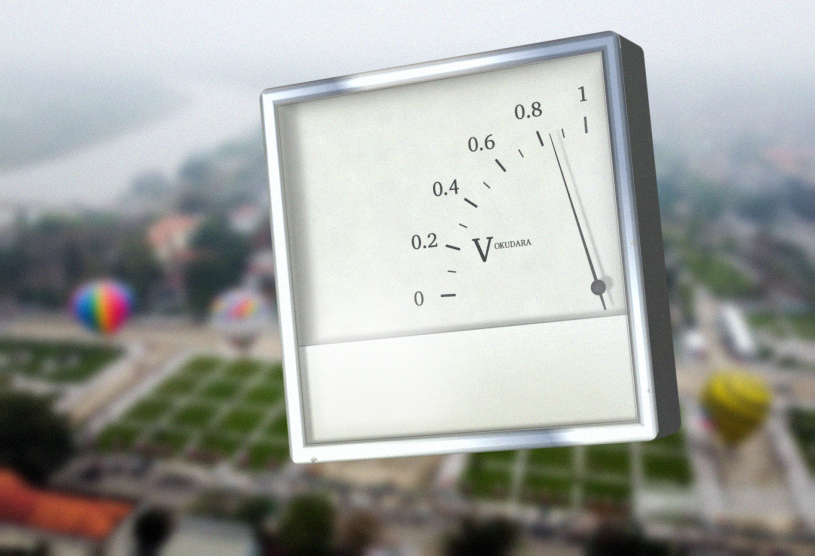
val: {"value": 0.85, "unit": "V"}
